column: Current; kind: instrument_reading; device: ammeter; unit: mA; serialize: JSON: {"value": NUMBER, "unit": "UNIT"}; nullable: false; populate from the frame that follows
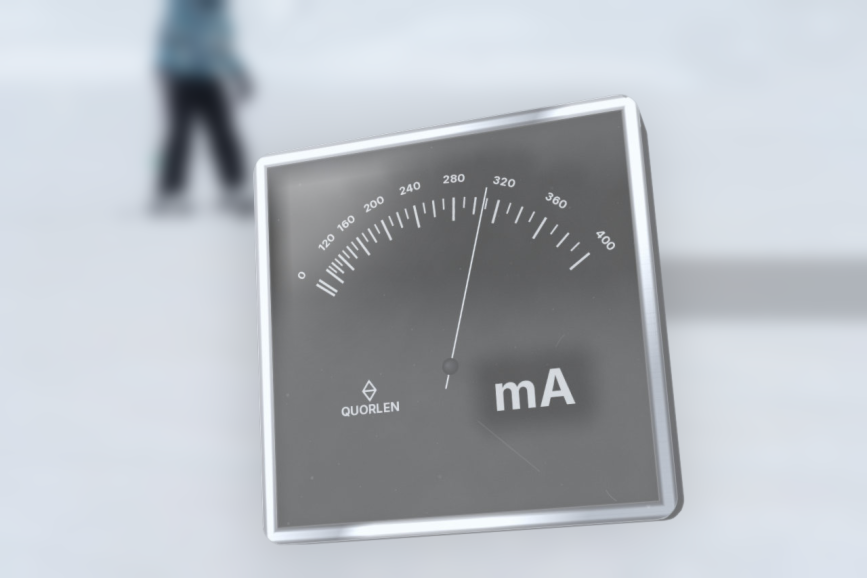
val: {"value": 310, "unit": "mA"}
